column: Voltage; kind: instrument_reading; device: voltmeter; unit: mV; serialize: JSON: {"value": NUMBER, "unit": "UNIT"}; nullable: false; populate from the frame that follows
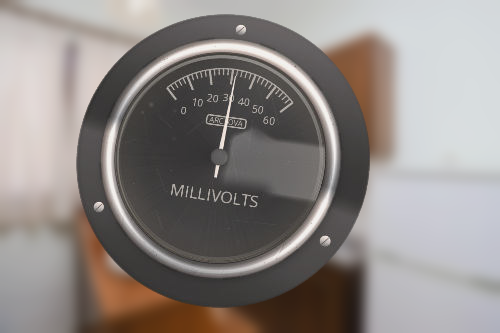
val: {"value": 32, "unit": "mV"}
